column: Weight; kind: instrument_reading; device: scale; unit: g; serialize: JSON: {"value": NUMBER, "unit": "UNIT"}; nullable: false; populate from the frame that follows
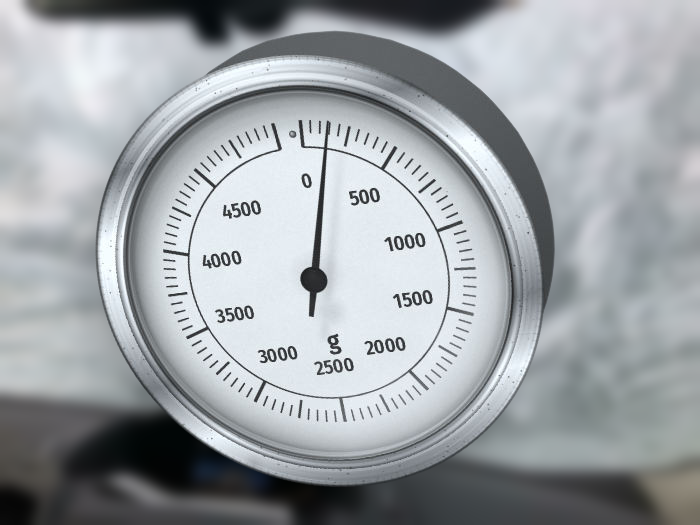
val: {"value": 150, "unit": "g"}
